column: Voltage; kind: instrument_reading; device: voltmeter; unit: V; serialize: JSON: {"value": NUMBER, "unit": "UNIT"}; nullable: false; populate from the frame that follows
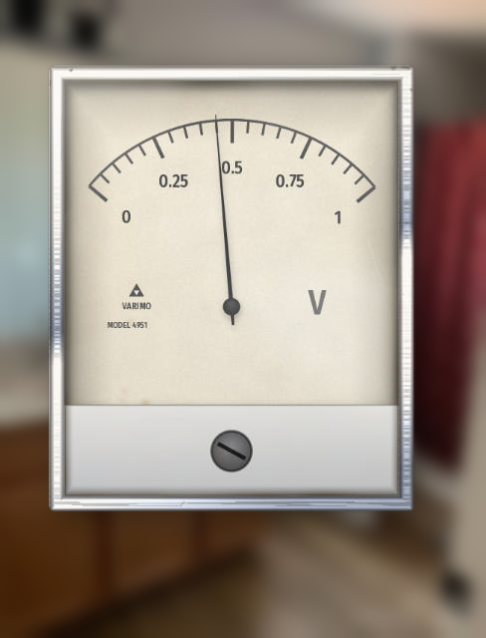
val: {"value": 0.45, "unit": "V"}
